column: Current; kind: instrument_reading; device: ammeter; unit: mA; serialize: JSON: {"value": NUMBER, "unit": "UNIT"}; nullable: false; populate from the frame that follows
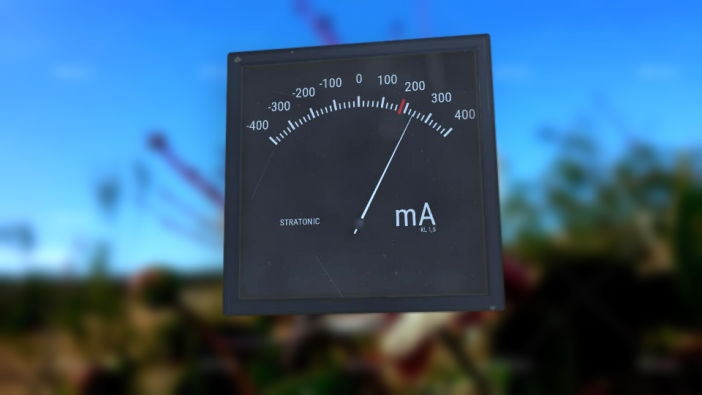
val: {"value": 240, "unit": "mA"}
